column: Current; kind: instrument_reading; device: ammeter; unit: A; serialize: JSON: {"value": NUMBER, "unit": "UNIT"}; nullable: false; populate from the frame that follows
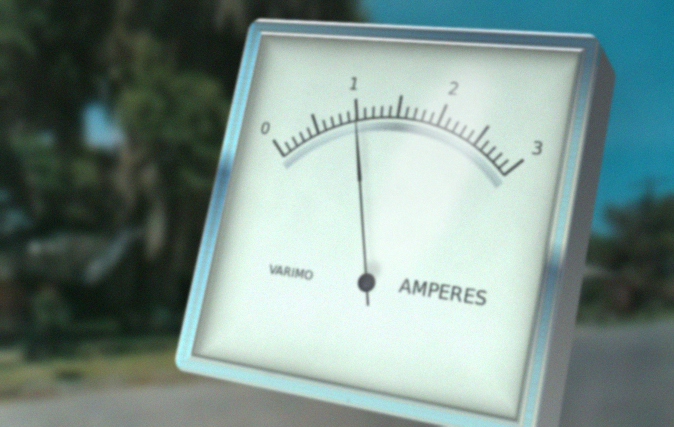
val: {"value": 1, "unit": "A"}
